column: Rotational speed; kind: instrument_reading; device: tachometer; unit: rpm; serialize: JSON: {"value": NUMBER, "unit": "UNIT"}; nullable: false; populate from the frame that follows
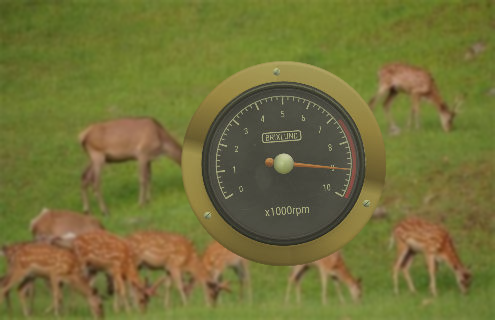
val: {"value": 9000, "unit": "rpm"}
